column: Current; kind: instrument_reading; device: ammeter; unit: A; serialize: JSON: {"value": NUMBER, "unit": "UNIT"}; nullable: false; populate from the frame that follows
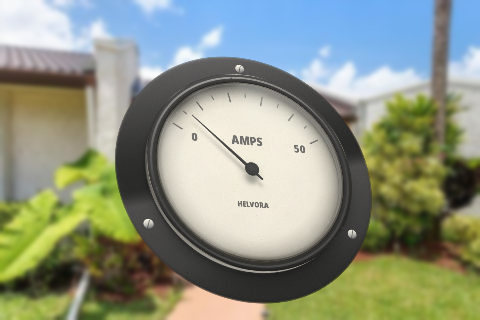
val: {"value": 5, "unit": "A"}
